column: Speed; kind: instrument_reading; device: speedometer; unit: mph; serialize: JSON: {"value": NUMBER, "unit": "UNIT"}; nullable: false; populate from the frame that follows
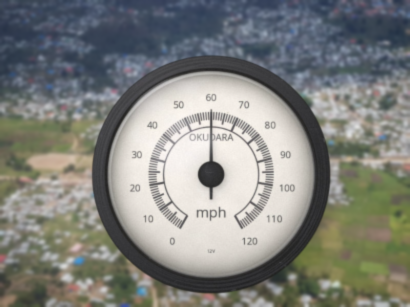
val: {"value": 60, "unit": "mph"}
